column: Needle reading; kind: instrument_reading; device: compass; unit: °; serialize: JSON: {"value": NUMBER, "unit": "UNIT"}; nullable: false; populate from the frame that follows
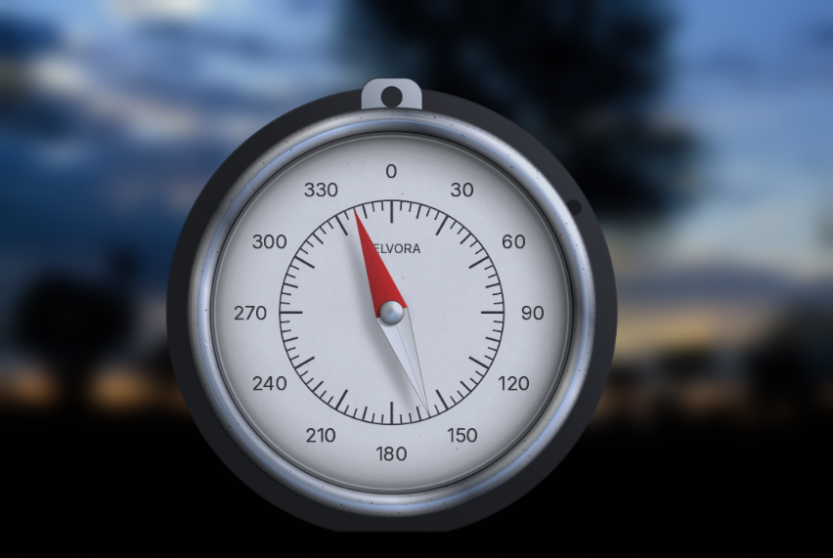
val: {"value": 340, "unit": "°"}
